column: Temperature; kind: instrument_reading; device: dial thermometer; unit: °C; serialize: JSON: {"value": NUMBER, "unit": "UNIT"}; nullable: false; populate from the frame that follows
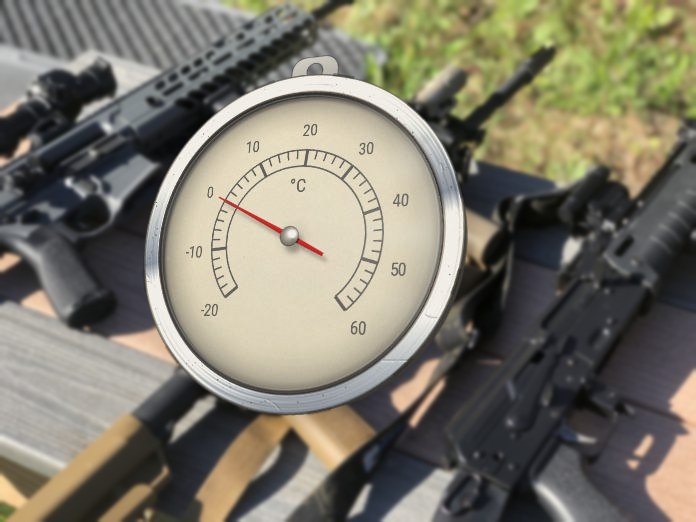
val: {"value": 0, "unit": "°C"}
